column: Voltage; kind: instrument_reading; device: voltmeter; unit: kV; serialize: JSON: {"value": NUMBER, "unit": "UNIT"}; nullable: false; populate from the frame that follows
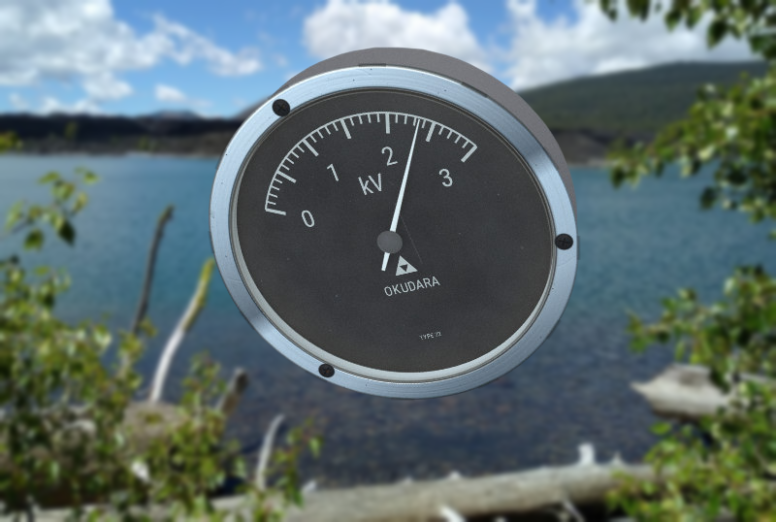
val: {"value": 2.35, "unit": "kV"}
